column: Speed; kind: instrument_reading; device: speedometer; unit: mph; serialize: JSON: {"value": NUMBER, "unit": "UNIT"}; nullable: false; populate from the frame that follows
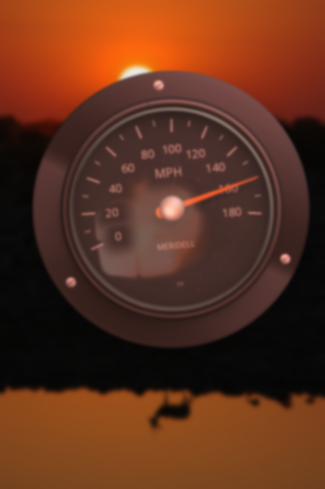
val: {"value": 160, "unit": "mph"}
